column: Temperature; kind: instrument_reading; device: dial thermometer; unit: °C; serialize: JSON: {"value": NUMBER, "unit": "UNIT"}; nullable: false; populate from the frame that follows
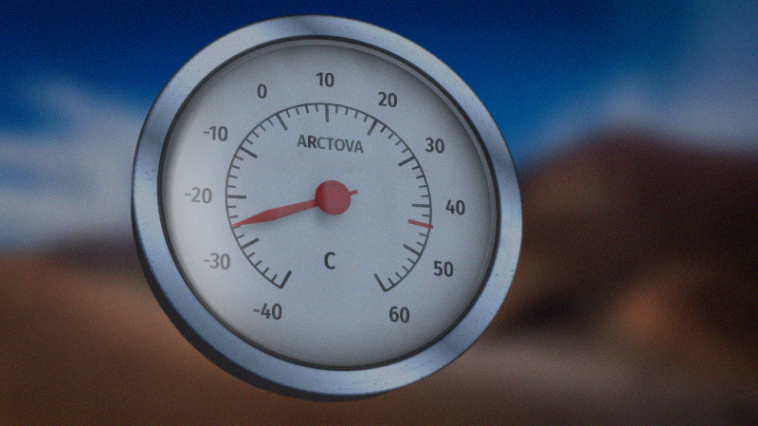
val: {"value": -26, "unit": "°C"}
